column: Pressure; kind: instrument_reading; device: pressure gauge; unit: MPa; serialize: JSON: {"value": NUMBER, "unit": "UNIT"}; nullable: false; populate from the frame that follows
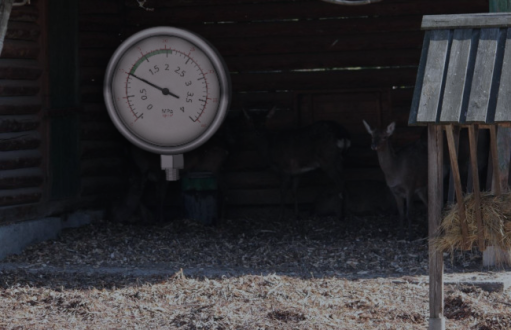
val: {"value": 1, "unit": "MPa"}
